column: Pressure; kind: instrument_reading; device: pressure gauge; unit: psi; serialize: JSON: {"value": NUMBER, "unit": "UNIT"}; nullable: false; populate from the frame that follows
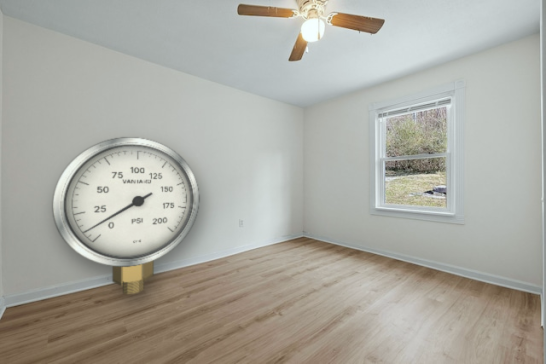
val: {"value": 10, "unit": "psi"}
